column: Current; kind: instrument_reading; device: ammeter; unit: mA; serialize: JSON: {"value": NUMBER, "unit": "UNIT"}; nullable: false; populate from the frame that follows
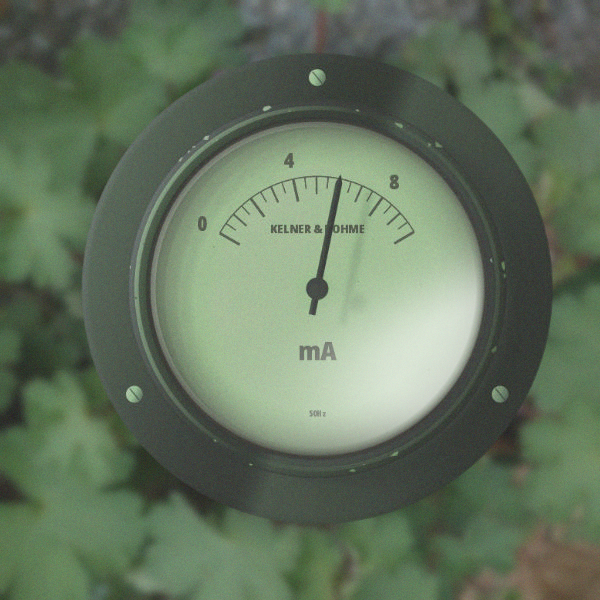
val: {"value": 6, "unit": "mA"}
